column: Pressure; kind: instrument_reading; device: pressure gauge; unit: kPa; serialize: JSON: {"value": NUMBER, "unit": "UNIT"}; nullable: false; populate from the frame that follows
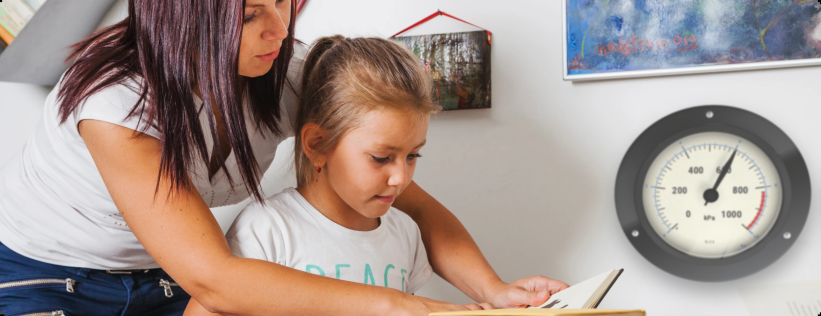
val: {"value": 600, "unit": "kPa"}
